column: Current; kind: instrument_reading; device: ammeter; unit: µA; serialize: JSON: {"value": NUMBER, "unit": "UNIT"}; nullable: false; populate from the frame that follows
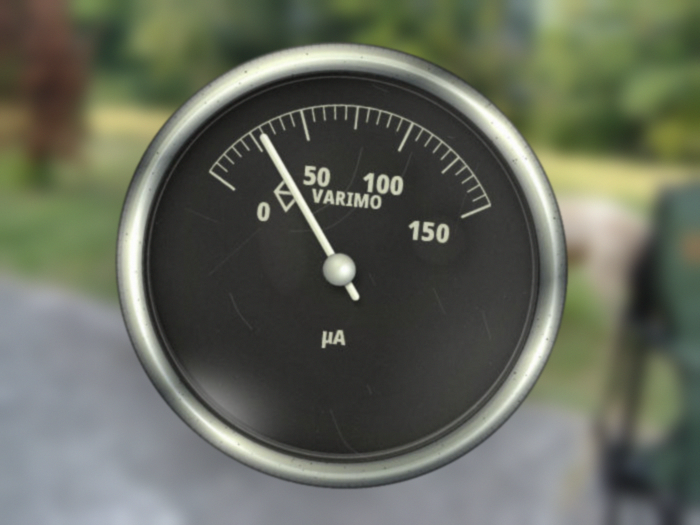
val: {"value": 30, "unit": "µA"}
